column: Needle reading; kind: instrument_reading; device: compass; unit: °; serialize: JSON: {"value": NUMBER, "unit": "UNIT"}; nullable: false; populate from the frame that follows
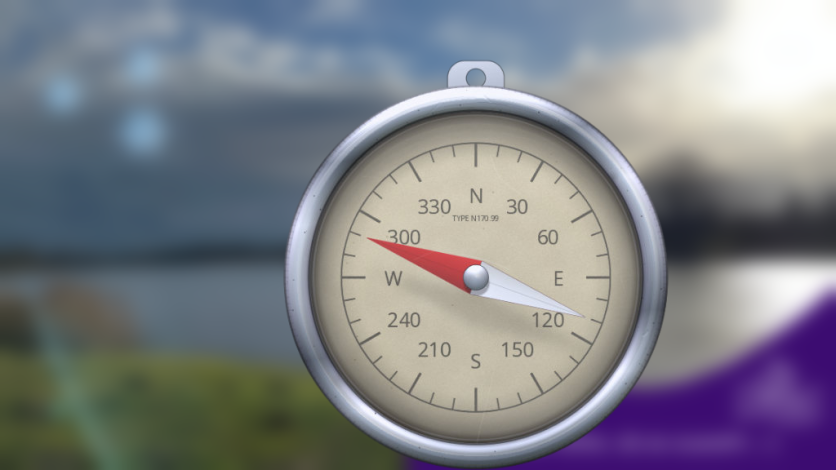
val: {"value": 290, "unit": "°"}
